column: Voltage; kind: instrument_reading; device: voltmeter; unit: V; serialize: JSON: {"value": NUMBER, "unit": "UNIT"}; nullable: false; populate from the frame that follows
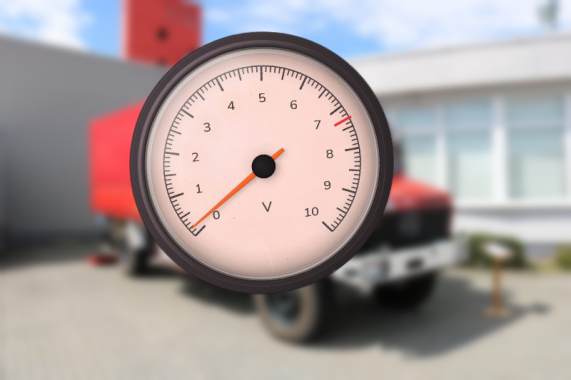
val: {"value": 0.2, "unit": "V"}
